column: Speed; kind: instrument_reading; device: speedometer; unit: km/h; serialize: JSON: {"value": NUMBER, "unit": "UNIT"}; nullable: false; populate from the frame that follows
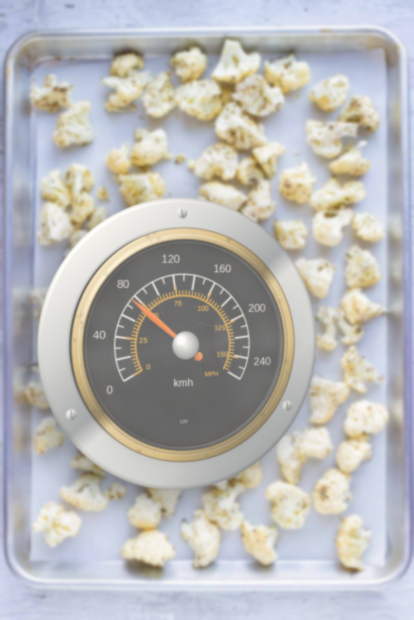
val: {"value": 75, "unit": "km/h"}
